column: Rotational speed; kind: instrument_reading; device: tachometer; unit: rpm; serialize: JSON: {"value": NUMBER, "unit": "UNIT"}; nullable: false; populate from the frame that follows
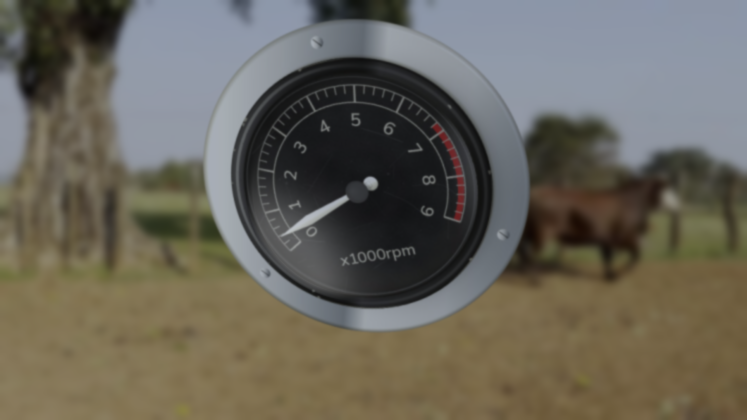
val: {"value": 400, "unit": "rpm"}
